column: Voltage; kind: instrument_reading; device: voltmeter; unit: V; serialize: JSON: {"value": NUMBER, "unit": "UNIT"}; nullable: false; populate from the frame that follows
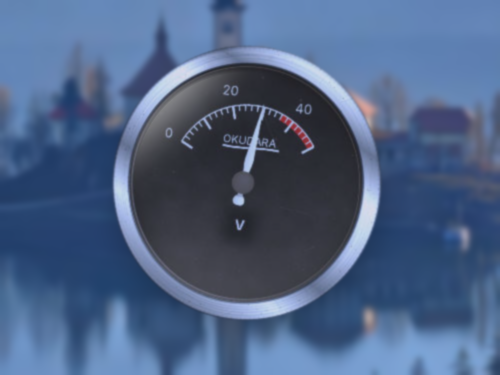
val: {"value": 30, "unit": "V"}
